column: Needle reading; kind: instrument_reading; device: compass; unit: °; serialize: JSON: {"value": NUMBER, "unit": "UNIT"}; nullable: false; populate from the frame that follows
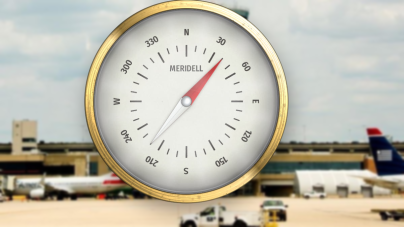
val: {"value": 40, "unit": "°"}
